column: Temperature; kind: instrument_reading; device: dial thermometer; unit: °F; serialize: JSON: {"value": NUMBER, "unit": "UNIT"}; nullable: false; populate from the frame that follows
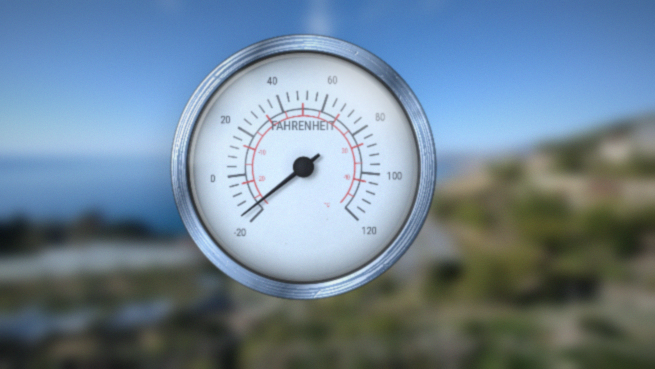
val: {"value": -16, "unit": "°F"}
